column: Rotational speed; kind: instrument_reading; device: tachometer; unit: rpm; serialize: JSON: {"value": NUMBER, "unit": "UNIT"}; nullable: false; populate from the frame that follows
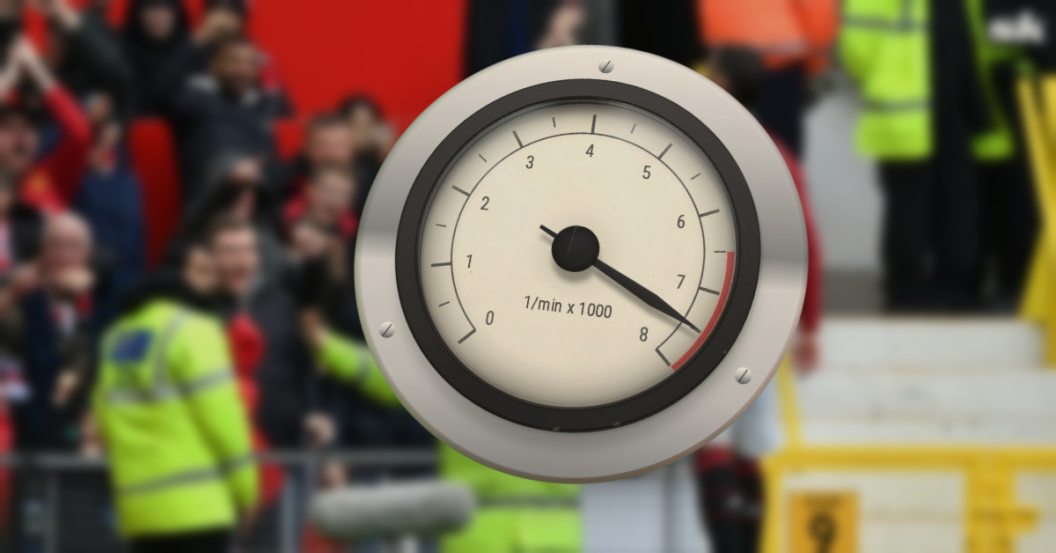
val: {"value": 7500, "unit": "rpm"}
